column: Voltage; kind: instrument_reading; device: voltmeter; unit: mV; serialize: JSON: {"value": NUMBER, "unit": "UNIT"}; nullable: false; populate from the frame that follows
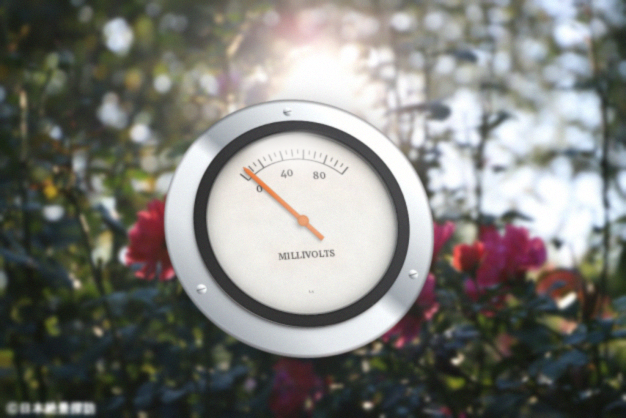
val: {"value": 5, "unit": "mV"}
